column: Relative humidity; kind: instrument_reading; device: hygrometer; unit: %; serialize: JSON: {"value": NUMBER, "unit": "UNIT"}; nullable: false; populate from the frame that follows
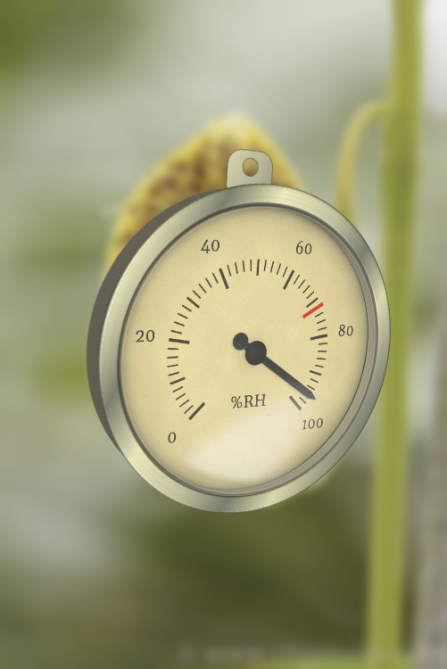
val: {"value": 96, "unit": "%"}
